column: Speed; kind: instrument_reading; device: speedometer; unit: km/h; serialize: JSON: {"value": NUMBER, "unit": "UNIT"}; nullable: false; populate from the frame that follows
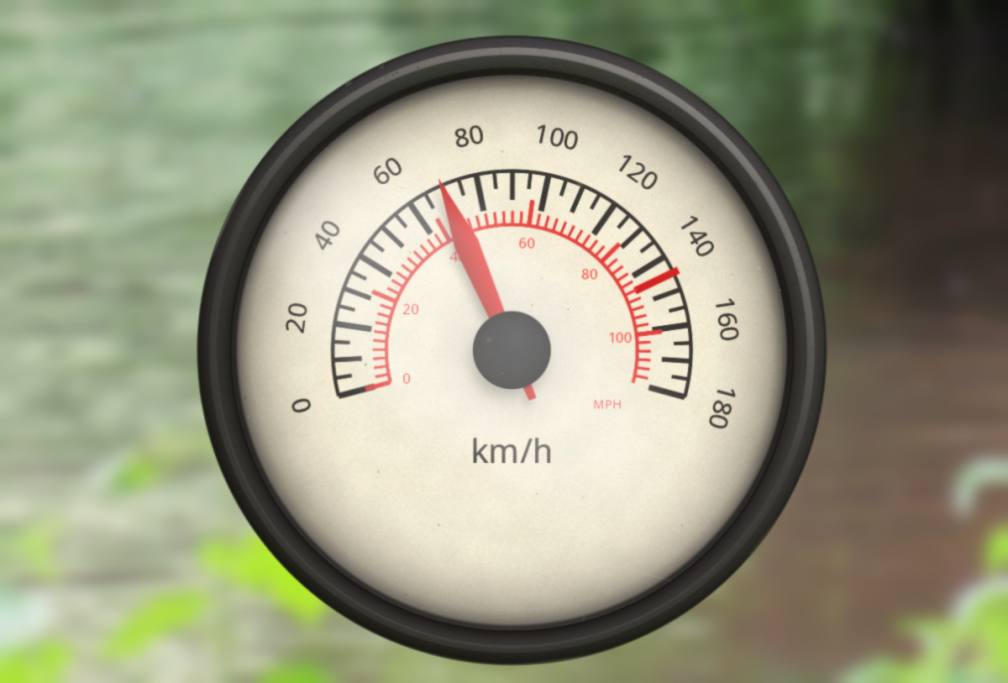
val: {"value": 70, "unit": "km/h"}
